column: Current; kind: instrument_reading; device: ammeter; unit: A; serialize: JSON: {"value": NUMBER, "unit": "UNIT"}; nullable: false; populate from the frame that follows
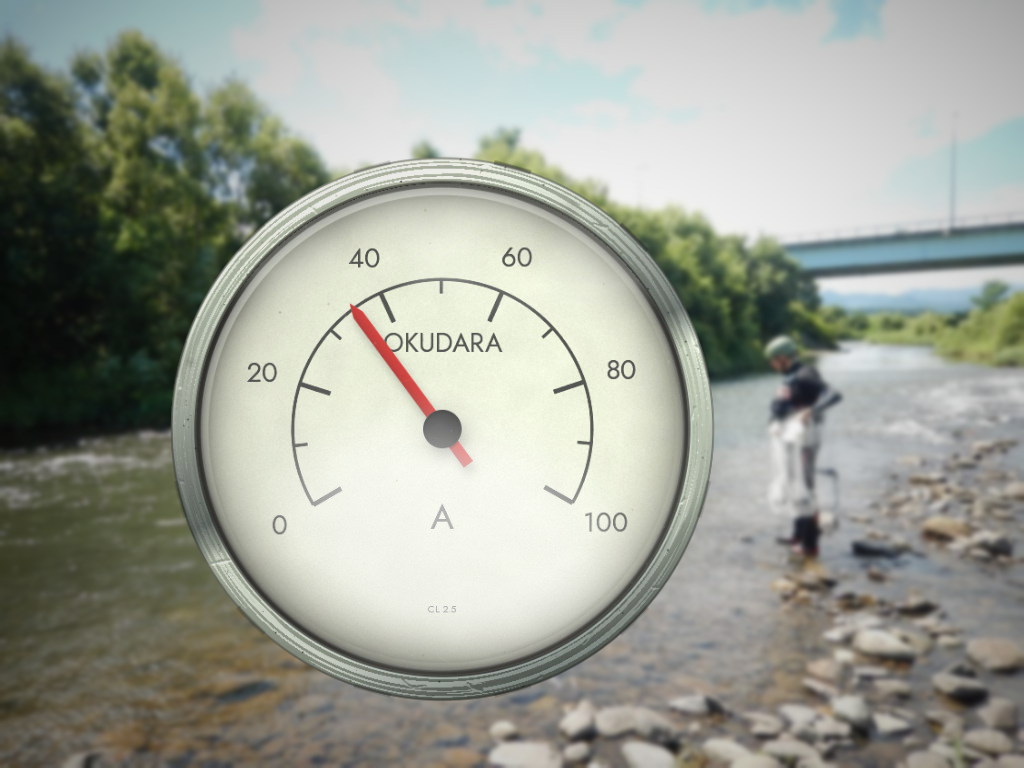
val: {"value": 35, "unit": "A"}
